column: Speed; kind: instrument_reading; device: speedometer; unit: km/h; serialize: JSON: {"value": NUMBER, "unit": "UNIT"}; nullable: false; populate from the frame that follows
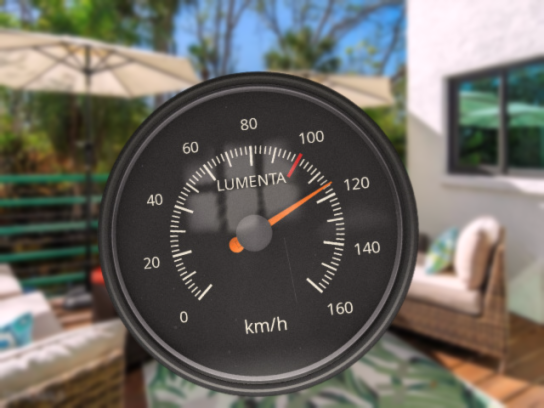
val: {"value": 116, "unit": "km/h"}
